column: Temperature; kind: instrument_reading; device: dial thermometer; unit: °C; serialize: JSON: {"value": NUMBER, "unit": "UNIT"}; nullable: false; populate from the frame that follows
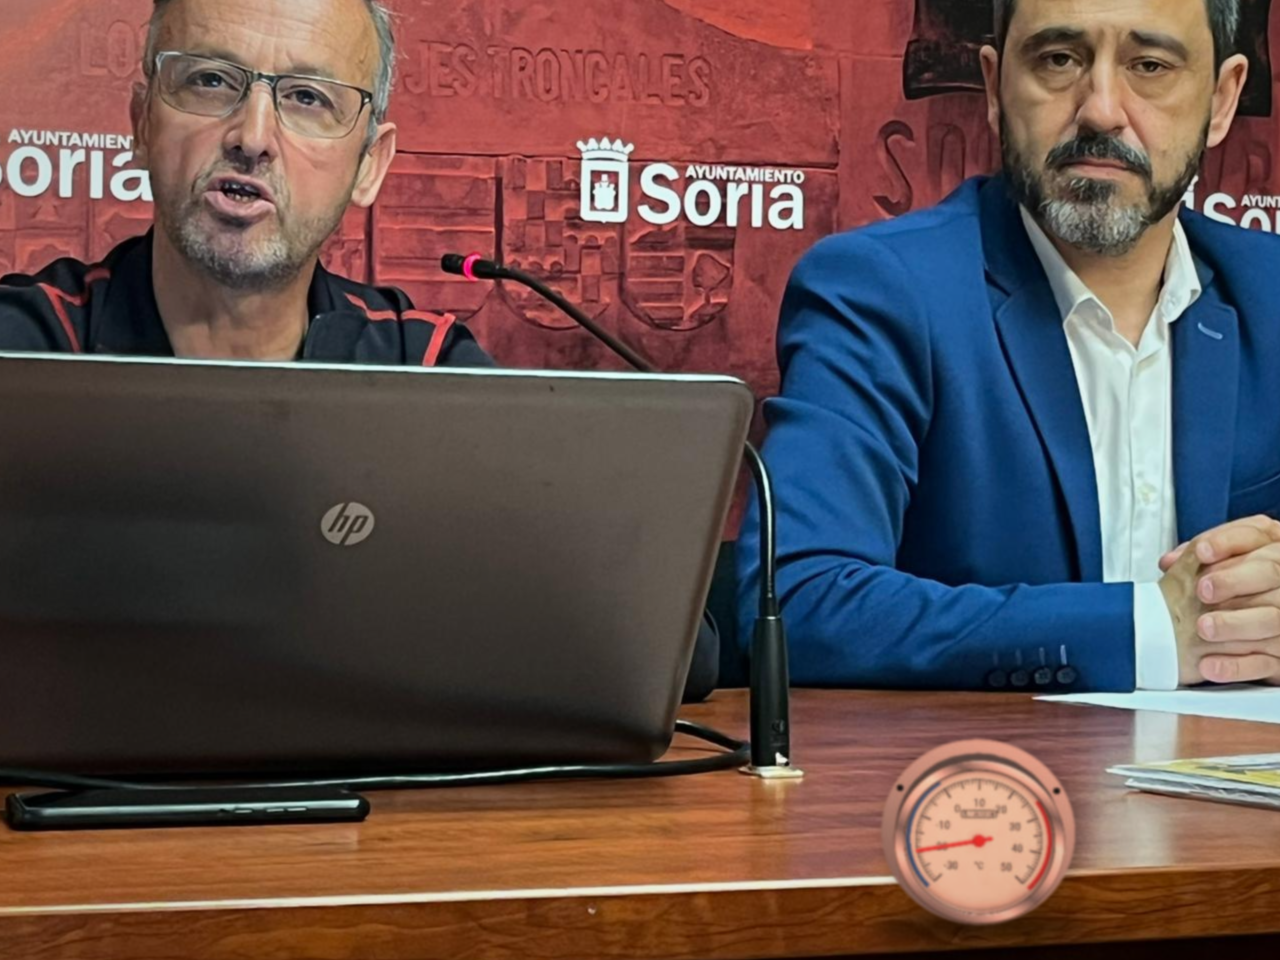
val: {"value": -20, "unit": "°C"}
